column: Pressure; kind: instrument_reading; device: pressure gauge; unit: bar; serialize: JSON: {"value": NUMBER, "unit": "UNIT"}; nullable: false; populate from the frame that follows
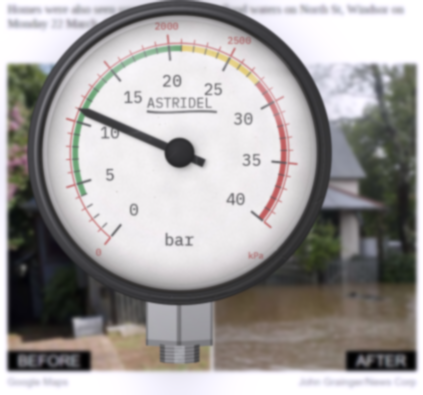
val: {"value": 11, "unit": "bar"}
